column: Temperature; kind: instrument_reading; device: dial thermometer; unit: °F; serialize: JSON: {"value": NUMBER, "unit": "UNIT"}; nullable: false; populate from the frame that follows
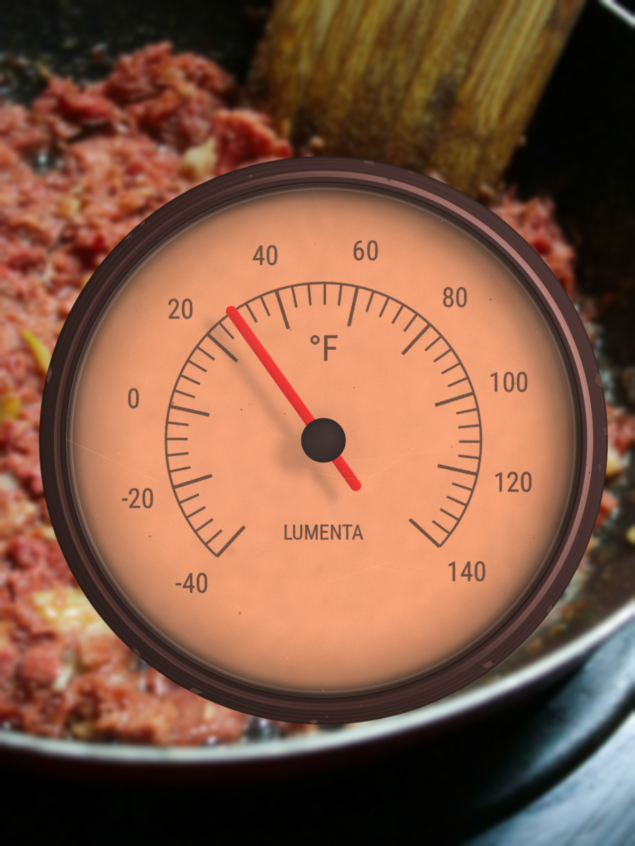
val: {"value": 28, "unit": "°F"}
